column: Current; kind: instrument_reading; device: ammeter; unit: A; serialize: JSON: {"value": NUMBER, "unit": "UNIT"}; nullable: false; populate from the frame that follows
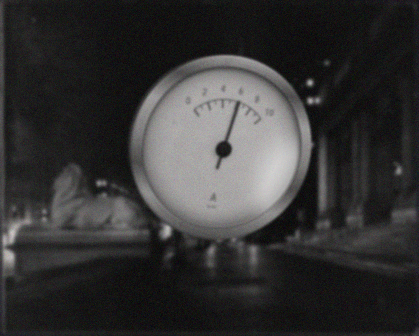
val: {"value": 6, "unit": "A"}
